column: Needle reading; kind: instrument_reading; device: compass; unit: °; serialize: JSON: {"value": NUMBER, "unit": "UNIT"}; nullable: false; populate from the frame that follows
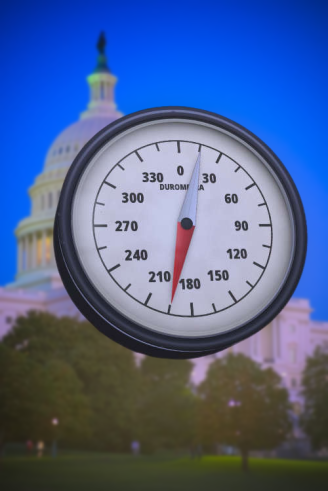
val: {"value": 195, "unit": "°"}
